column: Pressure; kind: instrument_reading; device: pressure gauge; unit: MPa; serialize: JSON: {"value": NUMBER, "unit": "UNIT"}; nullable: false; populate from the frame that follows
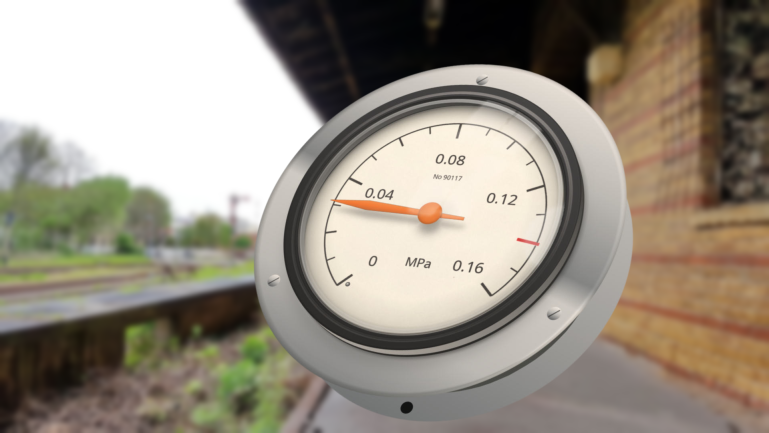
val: {"value": 0.03, "unit": "MPa"}
